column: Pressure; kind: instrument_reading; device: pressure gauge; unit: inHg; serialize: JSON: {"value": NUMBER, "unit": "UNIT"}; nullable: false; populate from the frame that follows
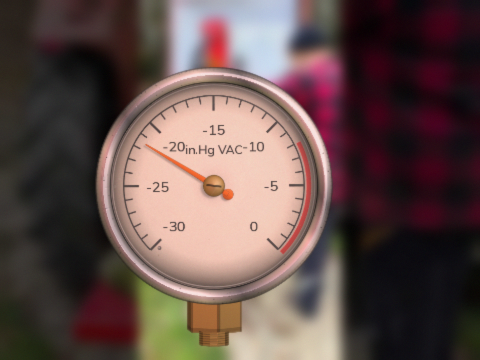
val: {"value": -21.5, "unit": "inHg"}
